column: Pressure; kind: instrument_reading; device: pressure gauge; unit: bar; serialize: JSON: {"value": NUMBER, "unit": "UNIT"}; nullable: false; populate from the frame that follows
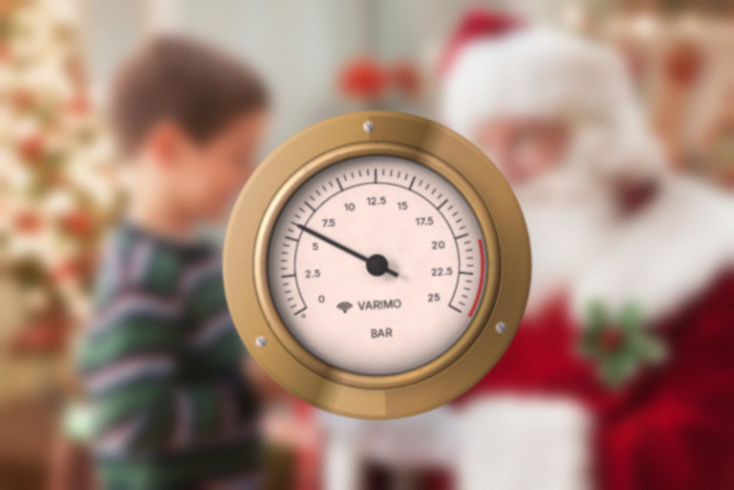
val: {"value": 6, "unit": "bar"}
